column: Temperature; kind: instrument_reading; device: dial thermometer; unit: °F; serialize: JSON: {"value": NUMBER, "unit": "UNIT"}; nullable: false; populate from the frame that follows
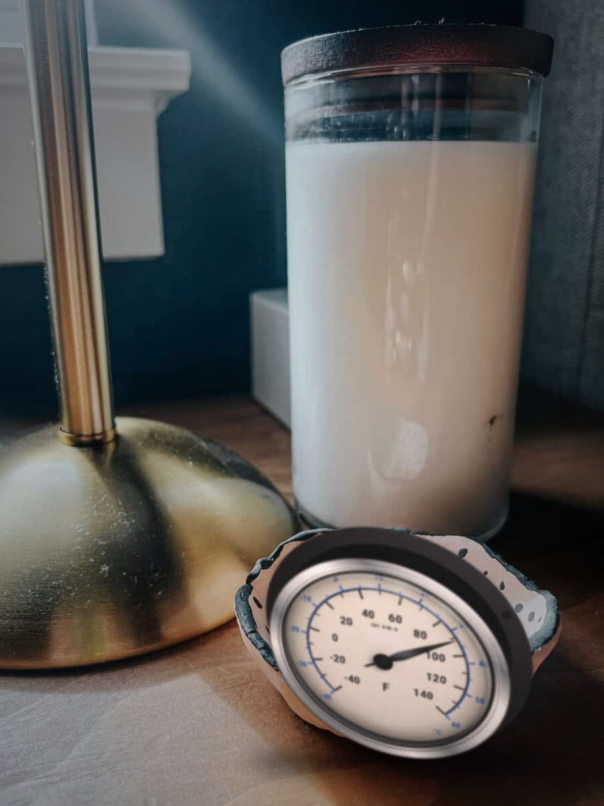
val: {"value": 90, "unit": "°F"}
